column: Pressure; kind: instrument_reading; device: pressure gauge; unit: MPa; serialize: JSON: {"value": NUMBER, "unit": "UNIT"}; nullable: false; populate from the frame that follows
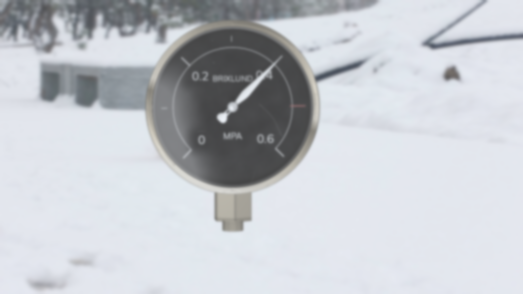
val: {"value": 0.4, "unit": "MPa"}
